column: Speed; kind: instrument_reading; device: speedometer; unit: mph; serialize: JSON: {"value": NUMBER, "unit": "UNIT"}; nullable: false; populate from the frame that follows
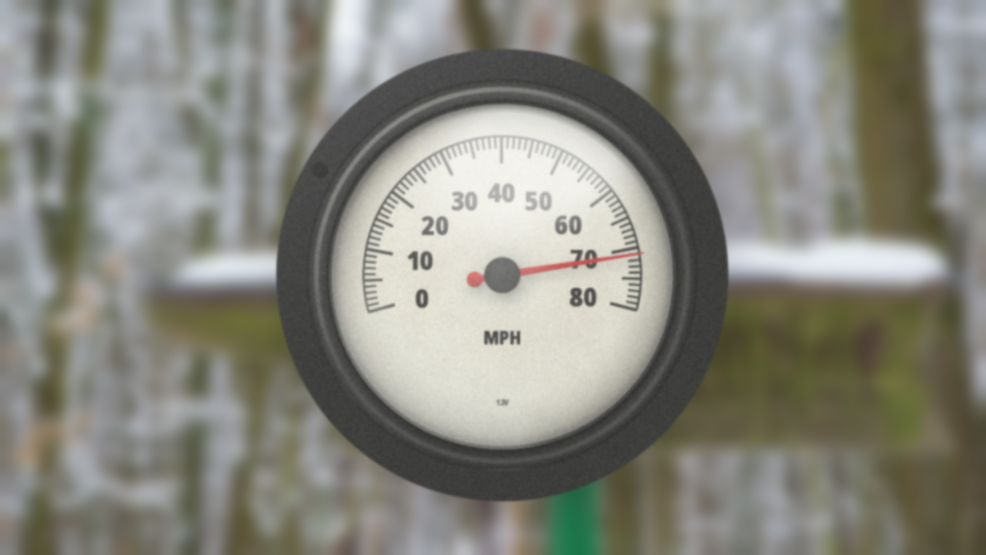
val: {"value": 71, "unit": "mph"}
